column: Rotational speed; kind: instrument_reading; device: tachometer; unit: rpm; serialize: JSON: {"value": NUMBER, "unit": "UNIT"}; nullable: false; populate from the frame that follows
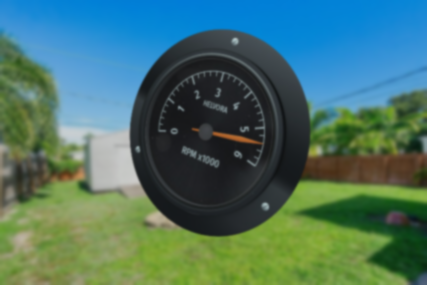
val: {"value": 5400, "unit": "rpm"}
